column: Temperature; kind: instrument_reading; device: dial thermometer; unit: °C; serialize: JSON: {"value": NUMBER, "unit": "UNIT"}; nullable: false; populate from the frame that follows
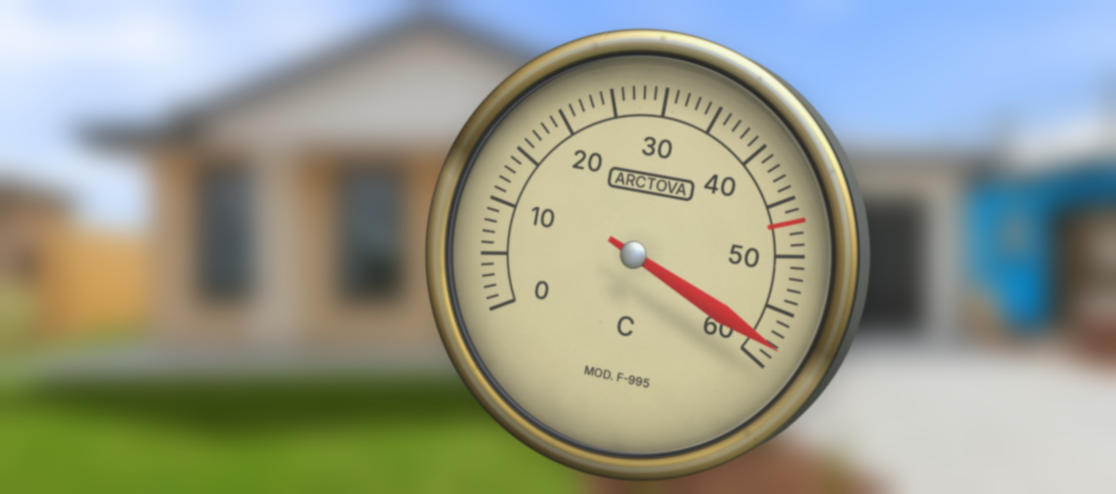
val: {"value": 58, "unit": "°C"}
